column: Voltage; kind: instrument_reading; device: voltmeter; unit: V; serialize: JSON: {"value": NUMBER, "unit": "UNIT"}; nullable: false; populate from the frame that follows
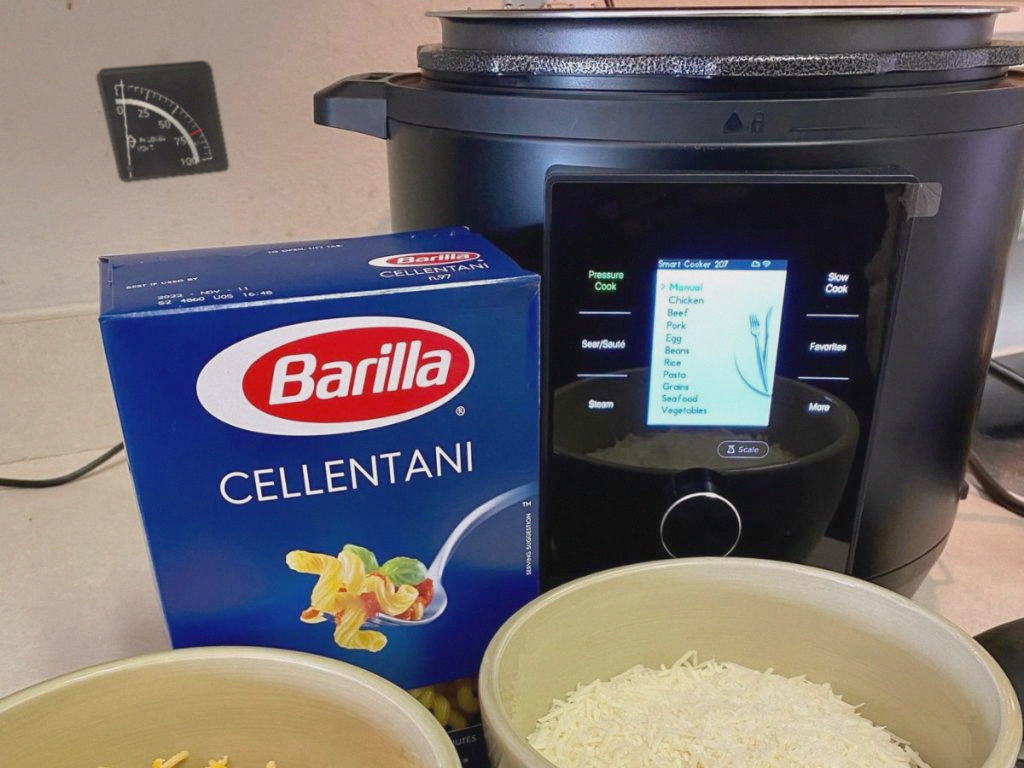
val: {"value": 5, "unit": "V"}
